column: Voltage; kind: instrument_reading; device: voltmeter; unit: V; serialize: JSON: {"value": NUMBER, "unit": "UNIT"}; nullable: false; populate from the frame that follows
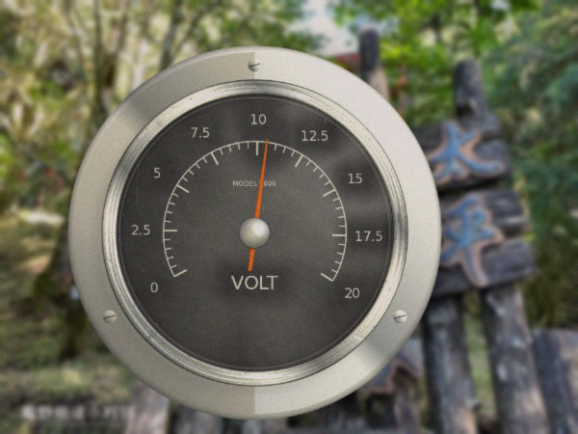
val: {"value": 10.5, "unit": "V"}
